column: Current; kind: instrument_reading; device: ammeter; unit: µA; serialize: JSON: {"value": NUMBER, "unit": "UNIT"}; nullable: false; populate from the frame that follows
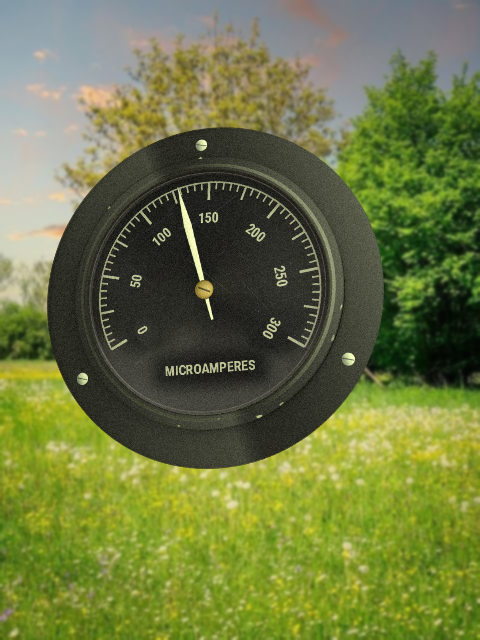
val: {"value": 130, "unit": "µA"}
